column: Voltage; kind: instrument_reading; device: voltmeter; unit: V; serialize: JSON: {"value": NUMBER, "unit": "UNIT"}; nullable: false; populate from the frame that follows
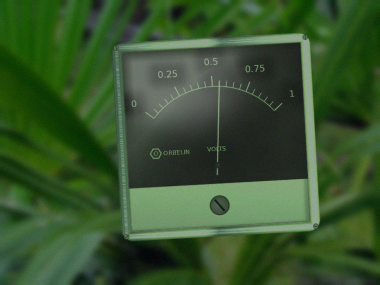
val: {"value": 0.55, "unit": "V"}
